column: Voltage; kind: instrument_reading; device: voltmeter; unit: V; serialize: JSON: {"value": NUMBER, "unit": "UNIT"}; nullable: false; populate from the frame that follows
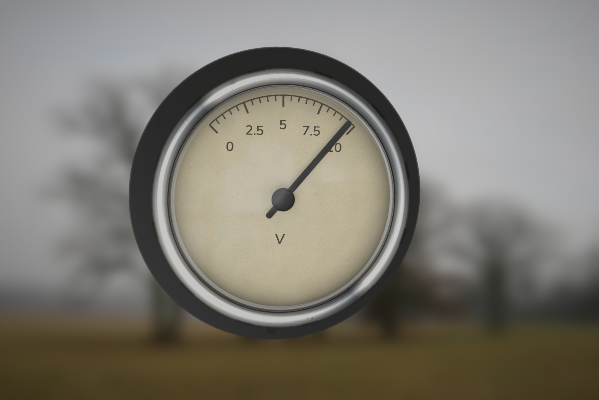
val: {"value": 9.5, "unit": "V"}
